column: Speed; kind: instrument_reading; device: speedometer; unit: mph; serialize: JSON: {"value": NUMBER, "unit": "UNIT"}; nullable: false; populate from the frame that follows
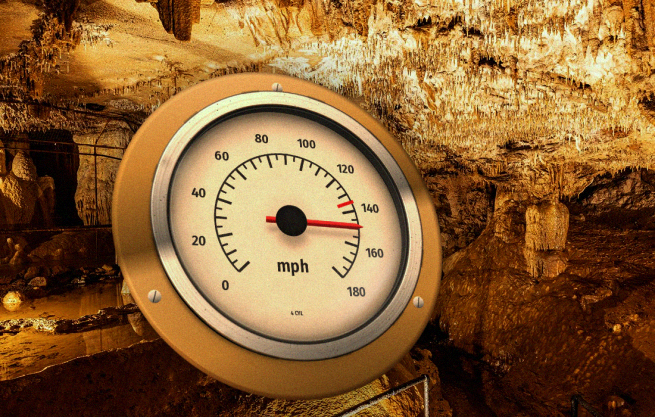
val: {"value": 150, "unit": "mph"}
